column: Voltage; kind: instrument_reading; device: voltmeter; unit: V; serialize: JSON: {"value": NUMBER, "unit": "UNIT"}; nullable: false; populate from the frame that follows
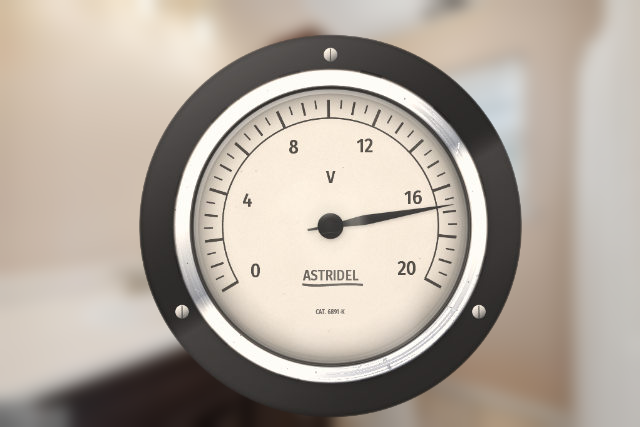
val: {"value": 16.75, "unit": "V"}
